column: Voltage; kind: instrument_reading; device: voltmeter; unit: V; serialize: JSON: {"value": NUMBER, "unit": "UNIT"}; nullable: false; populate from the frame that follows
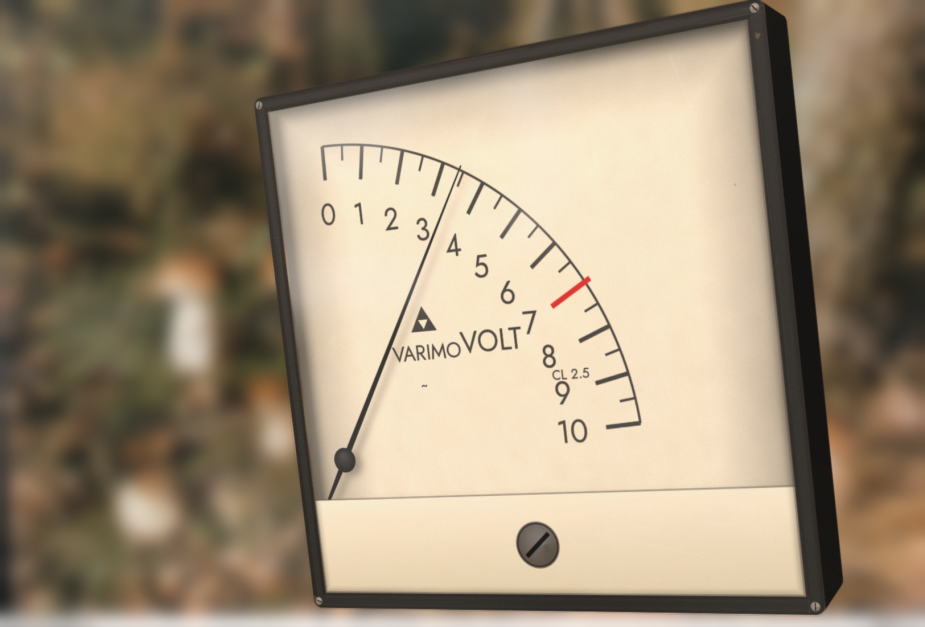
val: {"value": 3.5, "unit": "V"}
